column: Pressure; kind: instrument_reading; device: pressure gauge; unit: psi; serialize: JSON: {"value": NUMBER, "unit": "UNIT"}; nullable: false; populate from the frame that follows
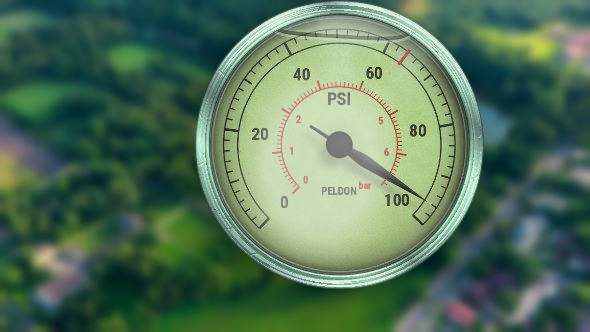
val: {"value": 96, "unit": "psi"}
